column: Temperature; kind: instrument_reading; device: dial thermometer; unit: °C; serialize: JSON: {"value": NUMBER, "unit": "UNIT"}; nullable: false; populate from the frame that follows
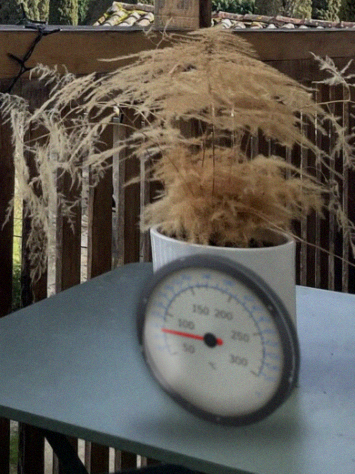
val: {"value": 80, "unit": "°C"}
